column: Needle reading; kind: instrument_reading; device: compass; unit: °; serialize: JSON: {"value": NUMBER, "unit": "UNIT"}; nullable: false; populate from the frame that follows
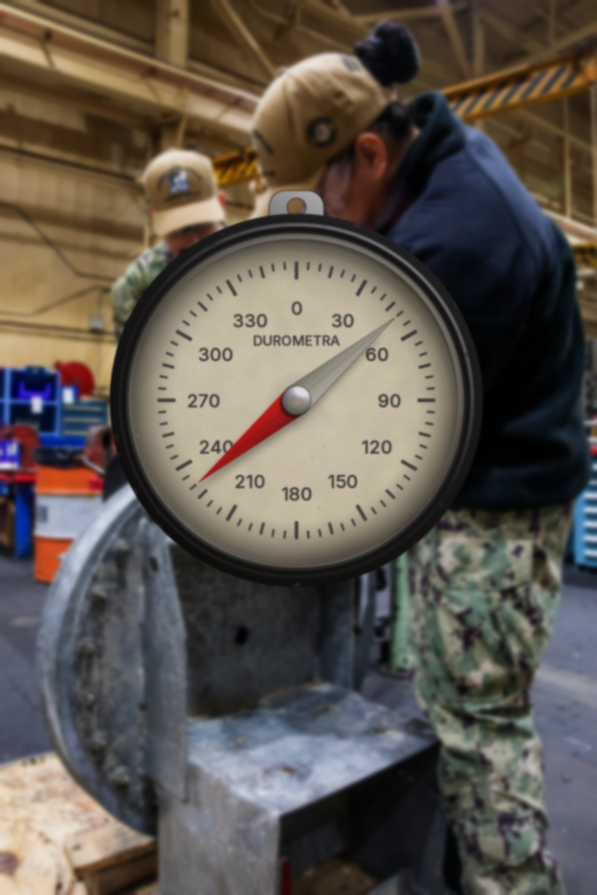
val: {"value": 230, "unit": "°"}
